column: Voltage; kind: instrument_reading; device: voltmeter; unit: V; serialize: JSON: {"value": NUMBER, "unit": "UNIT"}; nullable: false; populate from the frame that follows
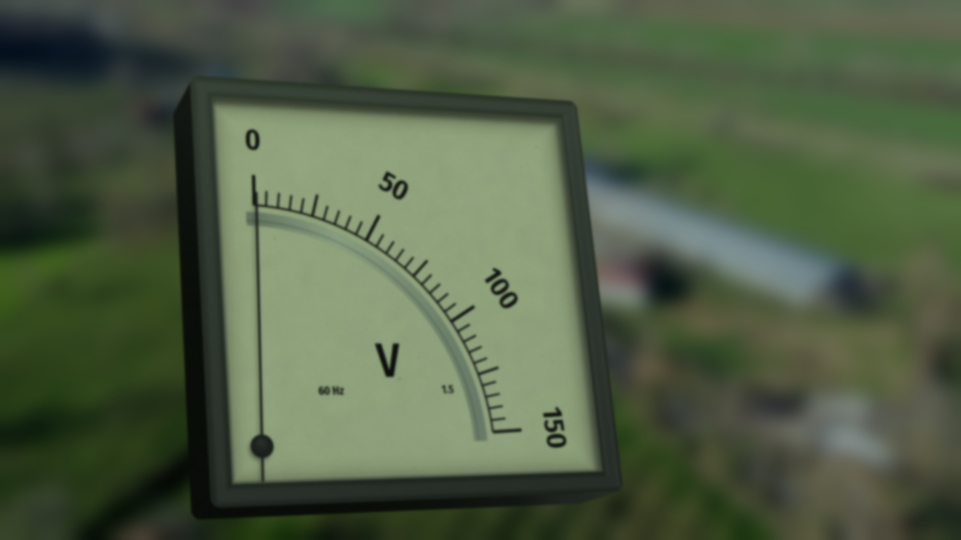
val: {"value": 0, "unit": "V"}
